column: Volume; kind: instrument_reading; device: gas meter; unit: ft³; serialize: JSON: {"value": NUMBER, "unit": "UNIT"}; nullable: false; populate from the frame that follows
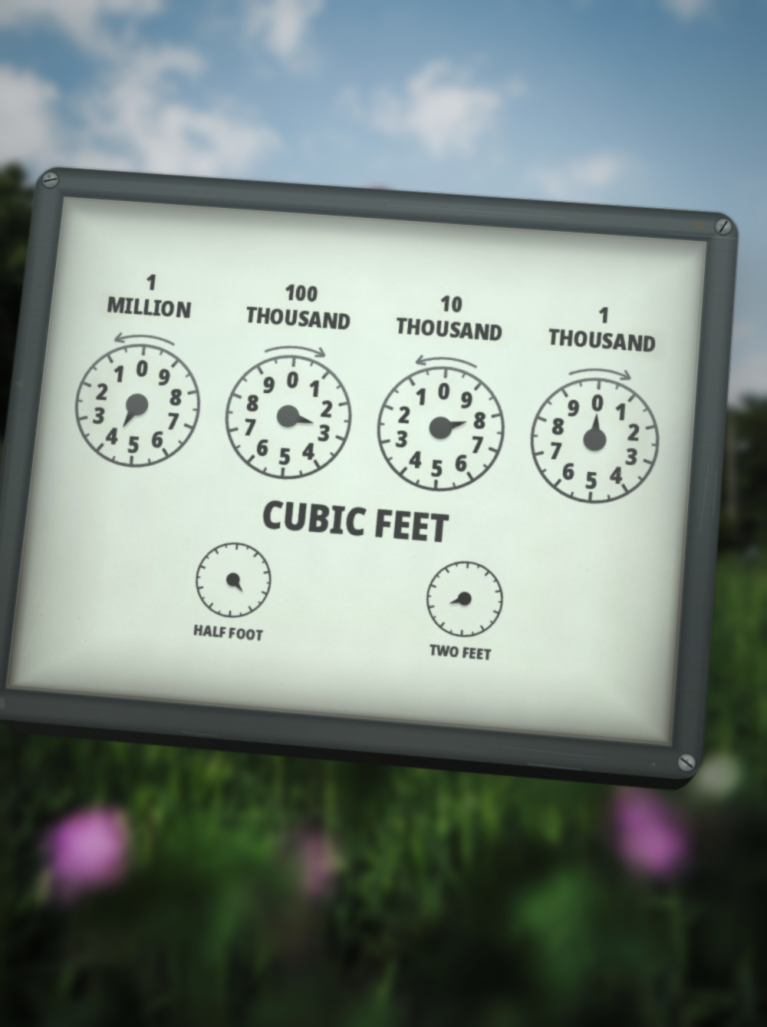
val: {"value": 428000, "unit": "ft³"}
